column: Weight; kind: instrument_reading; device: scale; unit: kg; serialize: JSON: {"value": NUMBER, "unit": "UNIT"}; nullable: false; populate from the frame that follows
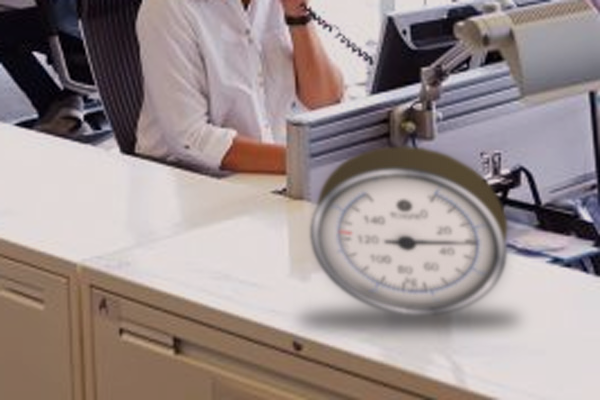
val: {"value": 30, "unit": "kg"}
